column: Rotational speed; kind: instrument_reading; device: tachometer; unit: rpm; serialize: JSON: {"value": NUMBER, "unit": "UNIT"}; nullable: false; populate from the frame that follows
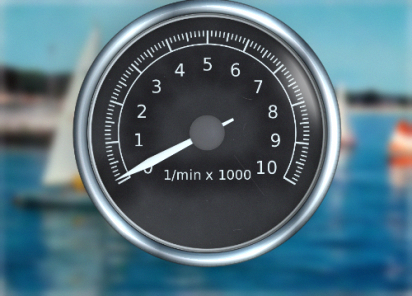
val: {"value": 100, "unit": "rpm"}
